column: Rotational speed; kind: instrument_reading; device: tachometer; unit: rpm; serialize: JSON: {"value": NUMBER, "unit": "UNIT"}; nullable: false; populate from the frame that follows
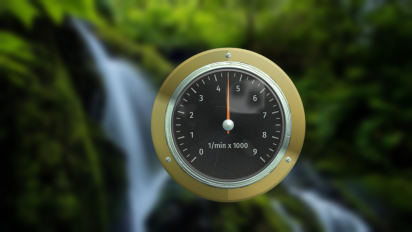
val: {"value": 4500, "unit": "rpm"}
